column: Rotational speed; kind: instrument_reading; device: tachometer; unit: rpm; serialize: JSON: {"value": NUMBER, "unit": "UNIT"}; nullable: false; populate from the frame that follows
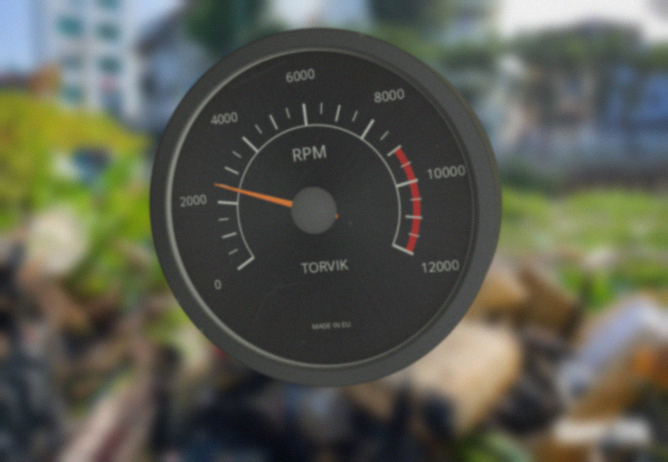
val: {"value": 2500, "unit": "rpm"}
